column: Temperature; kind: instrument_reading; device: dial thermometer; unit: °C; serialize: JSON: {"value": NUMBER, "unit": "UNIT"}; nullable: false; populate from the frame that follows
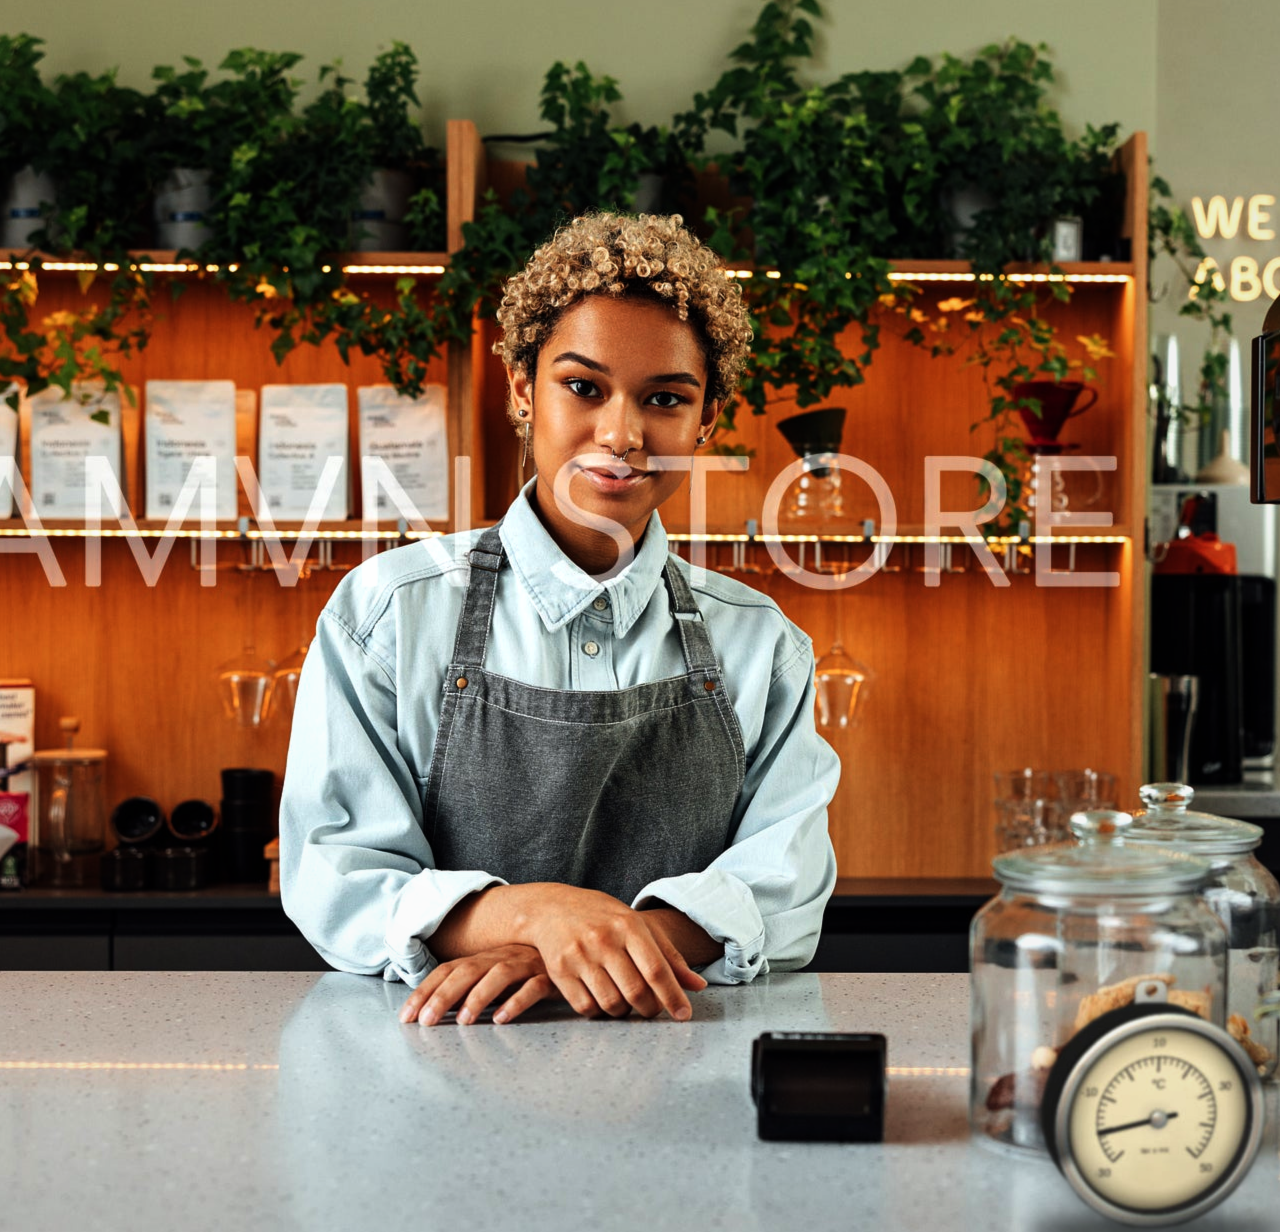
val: {"value": -20, "unit": "°C"}
